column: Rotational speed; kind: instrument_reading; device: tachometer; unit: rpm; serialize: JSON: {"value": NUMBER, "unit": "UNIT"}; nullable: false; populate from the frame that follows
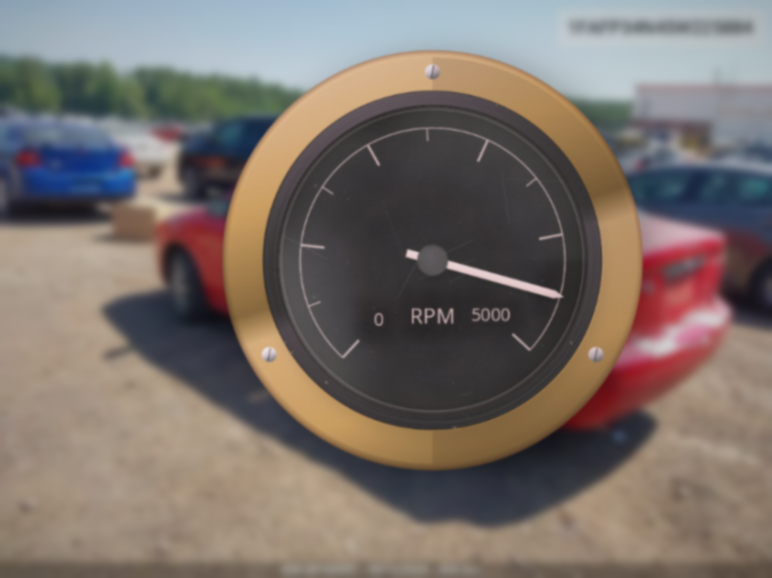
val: {"value": 4500, "unit": "rpm"}
